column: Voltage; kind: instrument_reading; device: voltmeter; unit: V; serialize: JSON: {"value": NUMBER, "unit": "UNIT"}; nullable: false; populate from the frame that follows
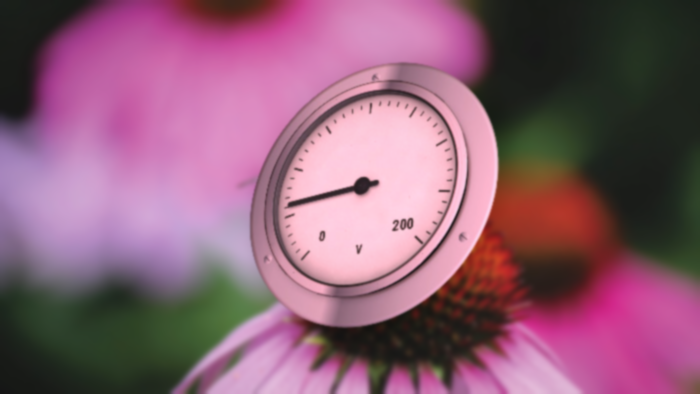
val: {"value": 30, "unit": "V"}
